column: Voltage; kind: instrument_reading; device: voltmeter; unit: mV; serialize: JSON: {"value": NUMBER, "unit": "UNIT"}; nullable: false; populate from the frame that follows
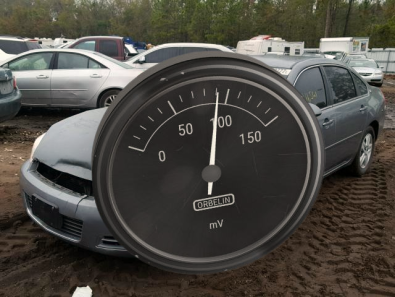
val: {"value": 90, "unit": "mV"}
